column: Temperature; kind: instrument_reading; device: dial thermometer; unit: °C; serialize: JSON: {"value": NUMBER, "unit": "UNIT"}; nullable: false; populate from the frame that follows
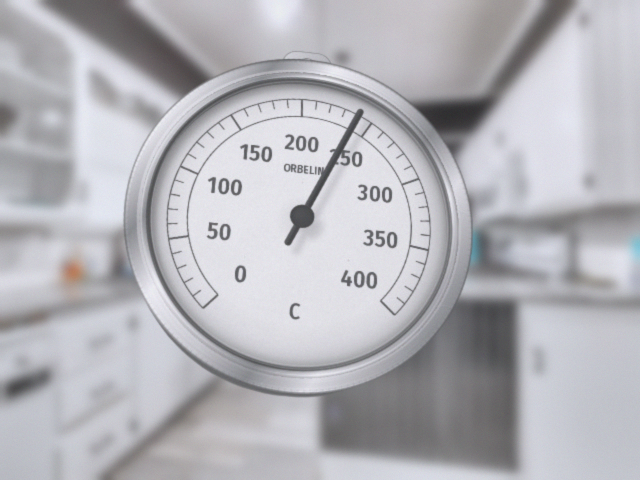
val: {"value": 240, "unit": "°C"}
